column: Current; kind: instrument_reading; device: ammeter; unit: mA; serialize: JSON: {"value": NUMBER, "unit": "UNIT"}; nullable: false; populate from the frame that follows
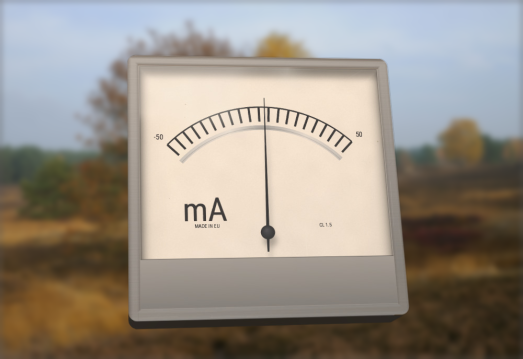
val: {"value": 2.5, "unit": "mA"}
